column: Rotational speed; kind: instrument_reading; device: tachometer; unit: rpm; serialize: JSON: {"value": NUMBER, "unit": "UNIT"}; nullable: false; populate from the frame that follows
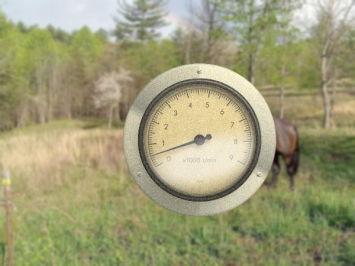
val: {"value": 500, "unit": "rpm"}
